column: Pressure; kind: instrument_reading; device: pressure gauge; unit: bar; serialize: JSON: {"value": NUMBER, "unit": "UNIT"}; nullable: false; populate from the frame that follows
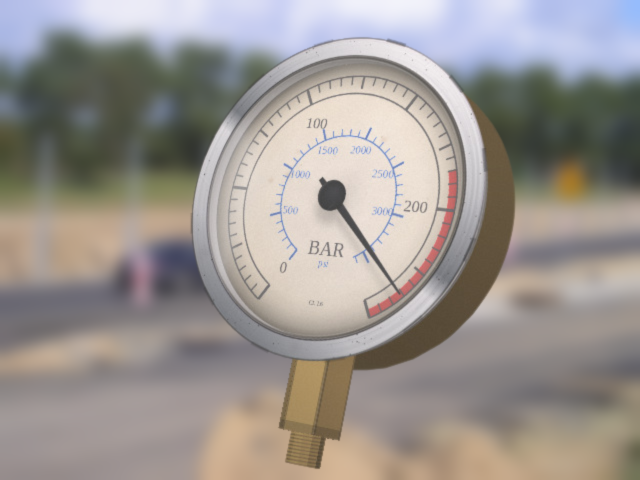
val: {"value": 235, "unit": "bar"}
